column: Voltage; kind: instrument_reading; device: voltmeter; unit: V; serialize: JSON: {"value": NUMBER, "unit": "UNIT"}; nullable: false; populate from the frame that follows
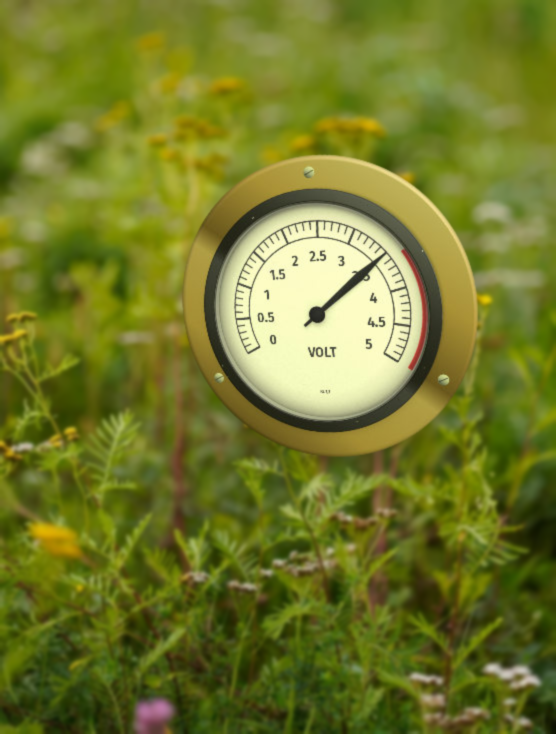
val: {"value": 3.5, "unit": "V"}
